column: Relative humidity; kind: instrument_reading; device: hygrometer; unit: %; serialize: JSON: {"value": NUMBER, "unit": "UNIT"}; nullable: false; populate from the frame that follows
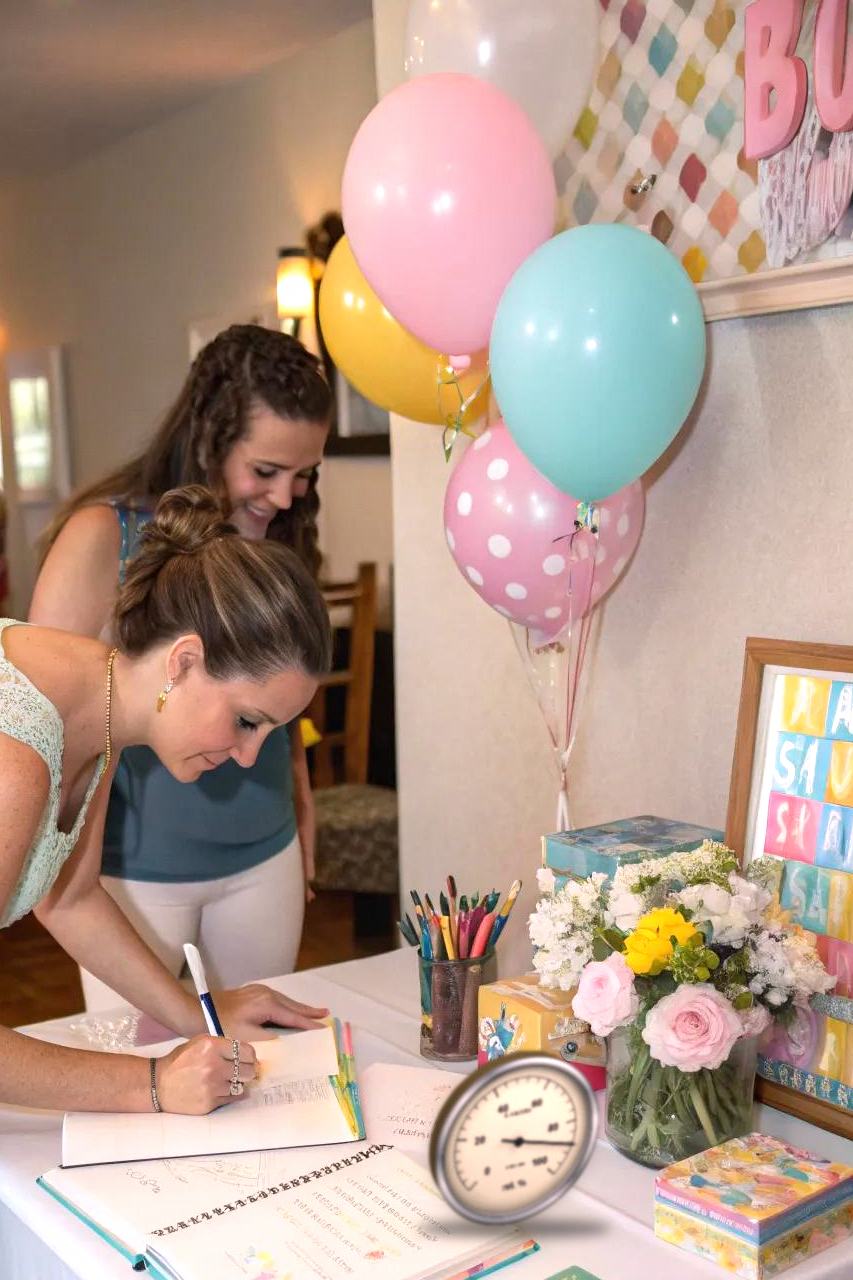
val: {"value": 88, "unit": "%"}
